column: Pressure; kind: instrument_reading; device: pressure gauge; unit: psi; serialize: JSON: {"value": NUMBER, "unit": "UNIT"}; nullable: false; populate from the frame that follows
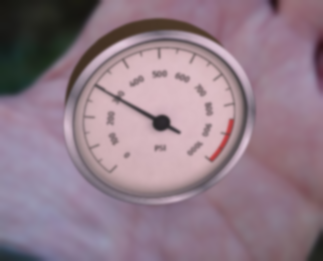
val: {"value": 300, "unit": "psi"}
